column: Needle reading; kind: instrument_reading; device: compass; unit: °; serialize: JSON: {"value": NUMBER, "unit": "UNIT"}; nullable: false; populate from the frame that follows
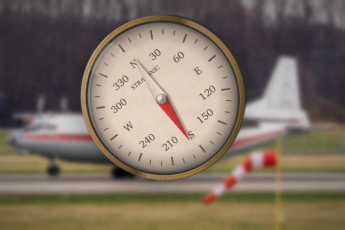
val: {"value": 185, "unit": "°"}
